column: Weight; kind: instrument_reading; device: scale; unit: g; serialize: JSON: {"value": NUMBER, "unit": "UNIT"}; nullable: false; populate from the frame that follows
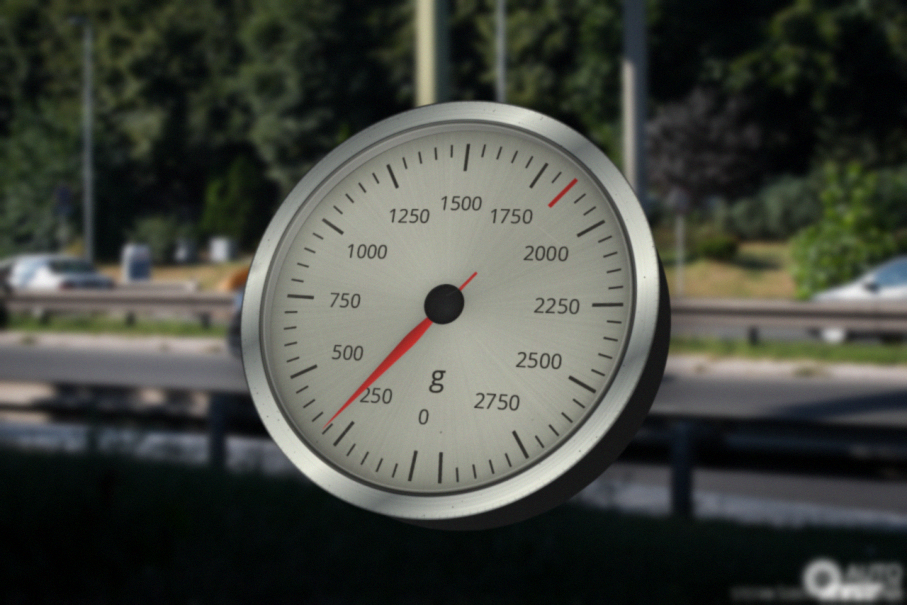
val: {"value": 300, "unit": "g"}
